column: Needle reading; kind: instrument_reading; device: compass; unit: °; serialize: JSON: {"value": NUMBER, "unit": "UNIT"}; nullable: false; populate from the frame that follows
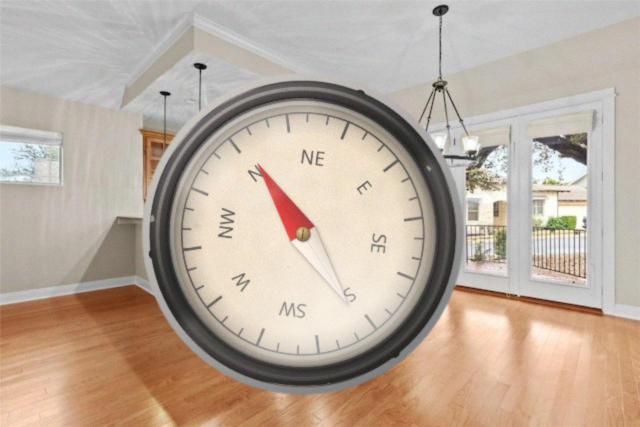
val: {"value": 5, "unit": "°"}
